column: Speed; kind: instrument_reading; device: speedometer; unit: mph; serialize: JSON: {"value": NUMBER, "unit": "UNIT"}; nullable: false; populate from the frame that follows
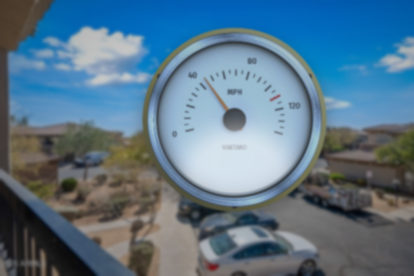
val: {"value": 45, "unit": "mph"}
